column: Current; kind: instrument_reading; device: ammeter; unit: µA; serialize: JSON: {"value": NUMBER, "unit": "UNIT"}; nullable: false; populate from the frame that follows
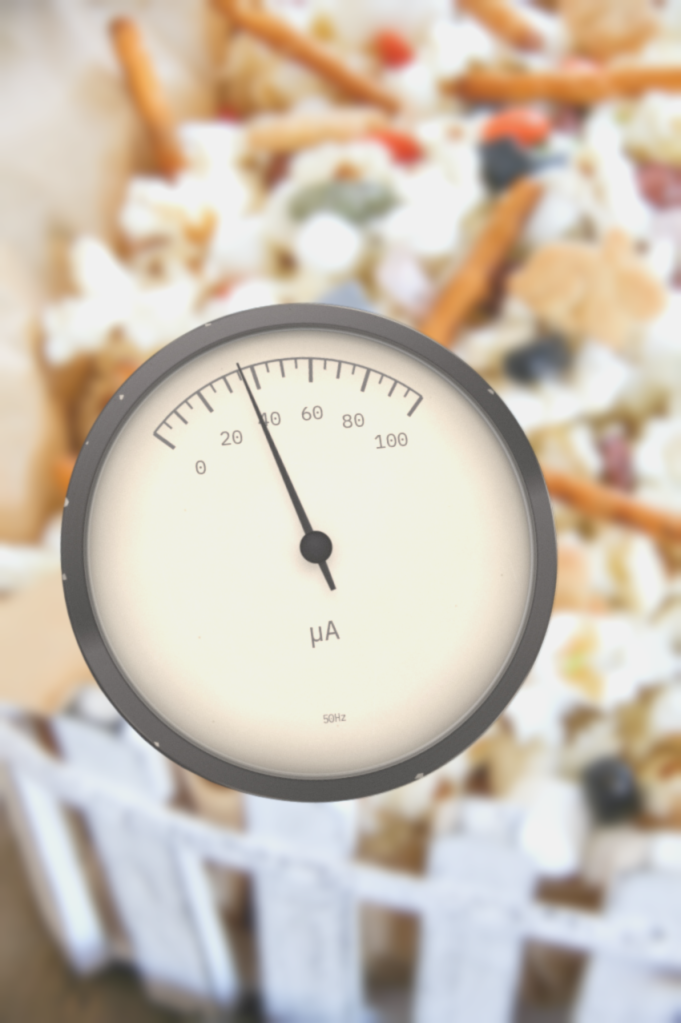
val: {"value": 35, "unit": "µA"}
